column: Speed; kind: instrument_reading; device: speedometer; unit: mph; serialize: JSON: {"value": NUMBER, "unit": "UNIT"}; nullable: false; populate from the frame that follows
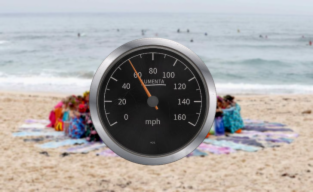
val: {"value": 60, "unit": "mph"}
